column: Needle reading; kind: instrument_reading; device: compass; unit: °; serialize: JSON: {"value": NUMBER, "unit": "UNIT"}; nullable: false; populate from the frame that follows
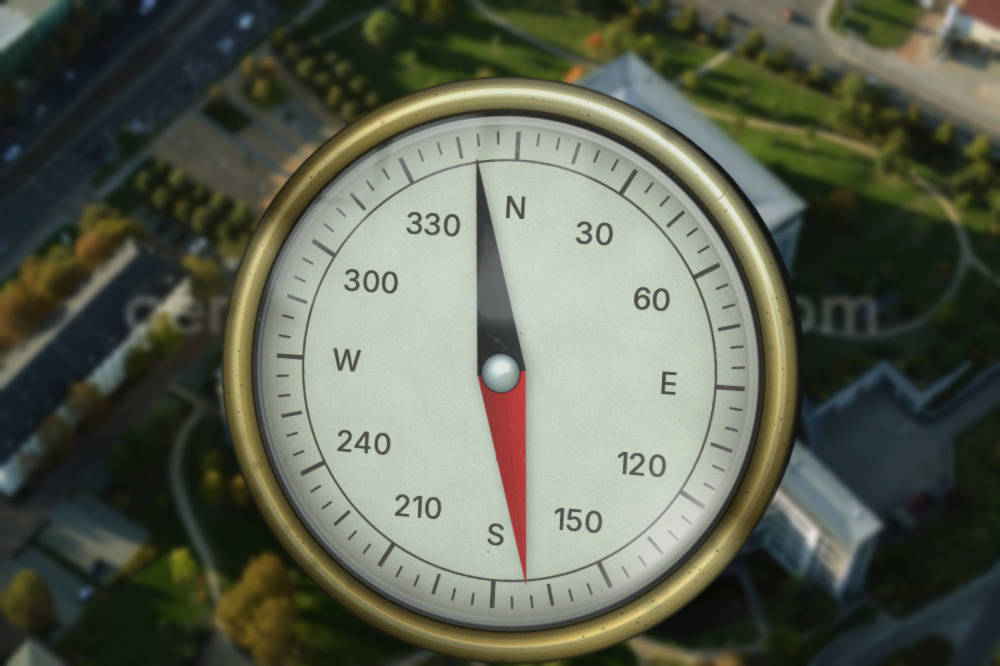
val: {"value": 170, "unit": "°"}
